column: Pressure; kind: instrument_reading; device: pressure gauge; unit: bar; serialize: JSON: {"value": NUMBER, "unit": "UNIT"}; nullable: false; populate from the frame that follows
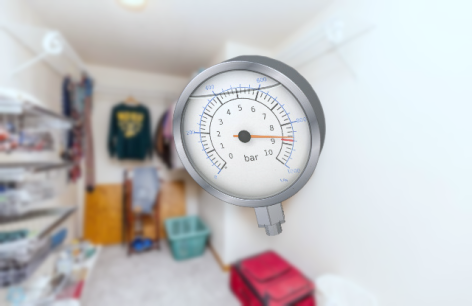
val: {"value": 8.6, "unit": "bar"}
